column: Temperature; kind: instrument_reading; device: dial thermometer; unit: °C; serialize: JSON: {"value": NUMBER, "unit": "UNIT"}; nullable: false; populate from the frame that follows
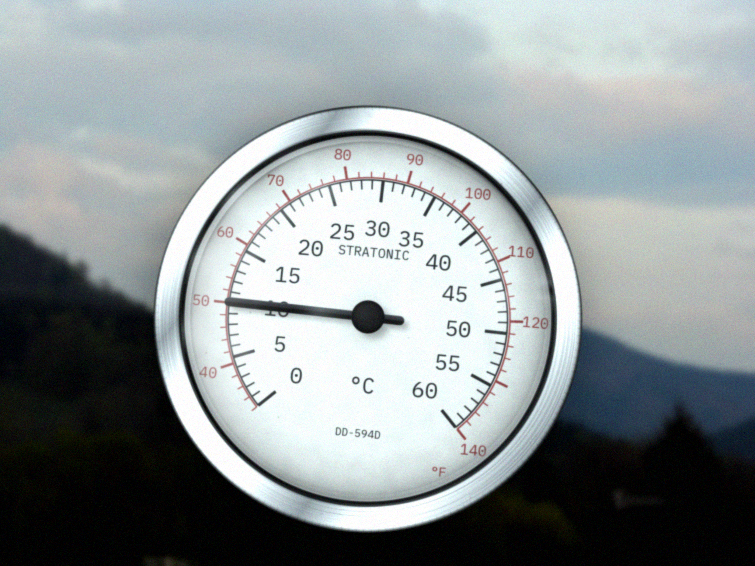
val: {"value": 10, "unit": "°C"}
